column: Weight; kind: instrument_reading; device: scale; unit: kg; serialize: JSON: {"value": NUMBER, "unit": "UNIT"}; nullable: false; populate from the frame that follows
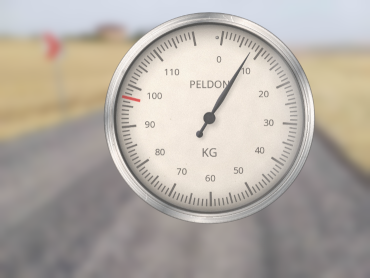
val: {"value": 8, "unit": "kg"}
